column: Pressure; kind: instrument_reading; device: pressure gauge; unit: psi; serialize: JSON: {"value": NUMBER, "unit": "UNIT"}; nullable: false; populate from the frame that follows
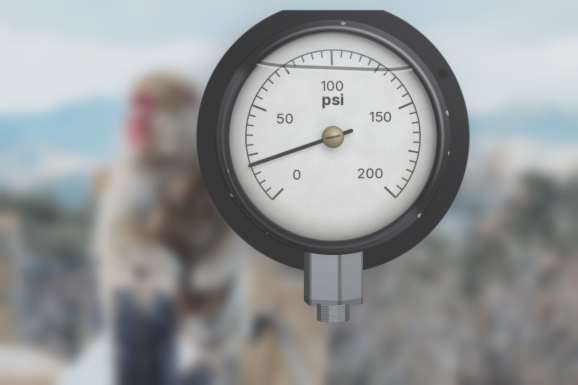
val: {"value": 20, "unit": "psi"}
